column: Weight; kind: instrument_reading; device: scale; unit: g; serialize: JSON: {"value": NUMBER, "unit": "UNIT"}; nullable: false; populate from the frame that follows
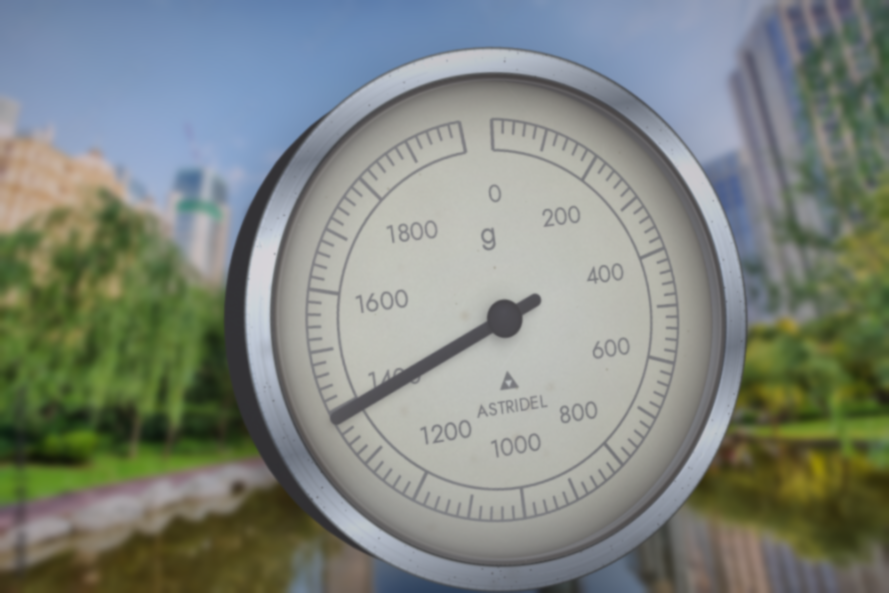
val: {"value": 1390, "unit": "g"}
